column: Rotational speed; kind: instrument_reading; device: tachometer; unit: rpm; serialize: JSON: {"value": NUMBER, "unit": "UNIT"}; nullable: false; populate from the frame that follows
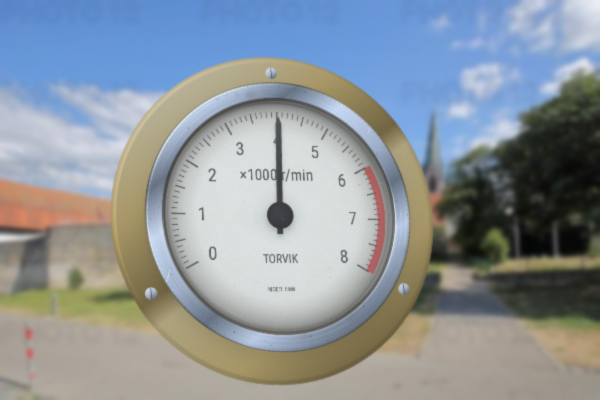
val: {"value": 4000, "unit": "rpm"}
